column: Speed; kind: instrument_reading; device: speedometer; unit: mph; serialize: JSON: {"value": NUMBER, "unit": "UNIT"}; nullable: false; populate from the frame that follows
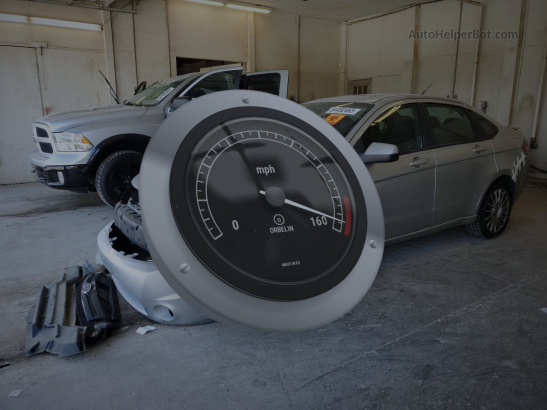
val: {"value": 155, "unit": "mph"}
